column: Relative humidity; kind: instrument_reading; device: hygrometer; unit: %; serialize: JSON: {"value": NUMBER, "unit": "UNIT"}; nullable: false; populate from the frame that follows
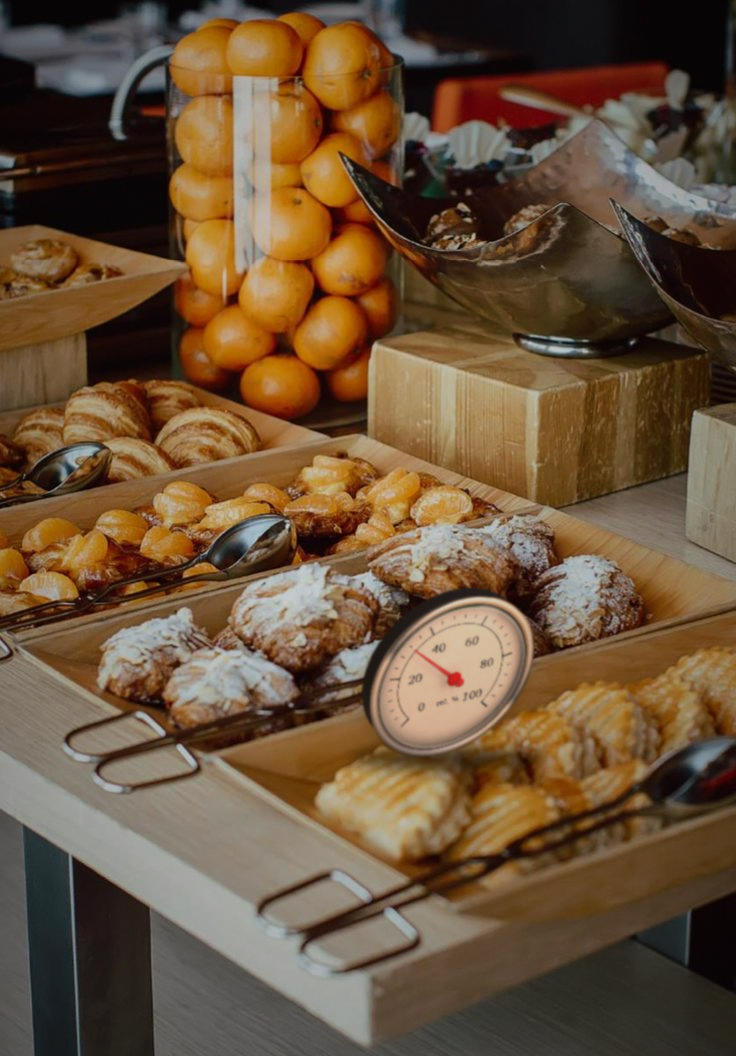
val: {"value": 32, "unit": "%"}
